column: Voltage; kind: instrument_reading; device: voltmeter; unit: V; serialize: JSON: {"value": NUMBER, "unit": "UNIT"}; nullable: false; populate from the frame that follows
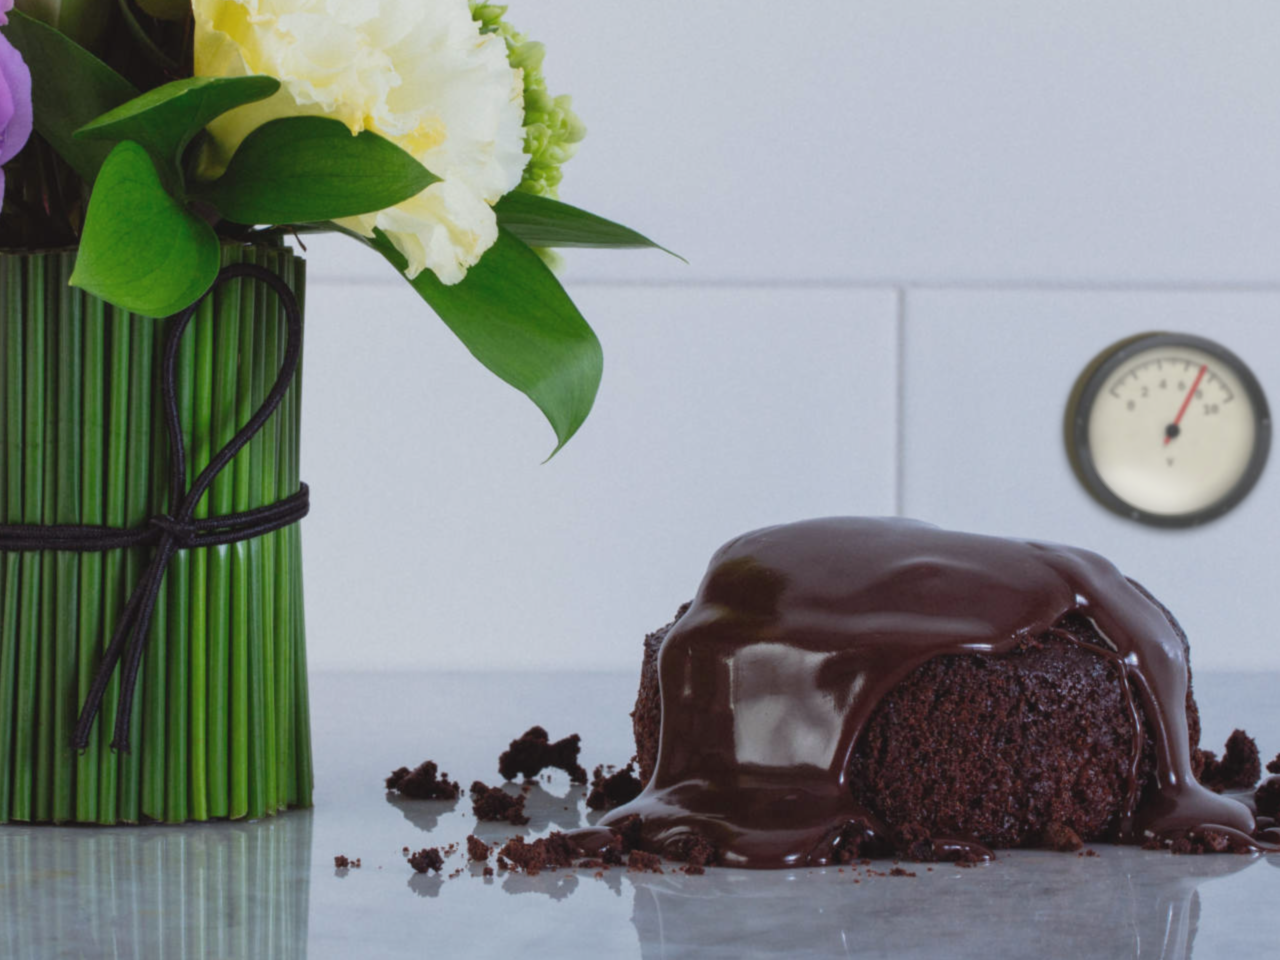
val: {"value": 7, "unit": "V"}
